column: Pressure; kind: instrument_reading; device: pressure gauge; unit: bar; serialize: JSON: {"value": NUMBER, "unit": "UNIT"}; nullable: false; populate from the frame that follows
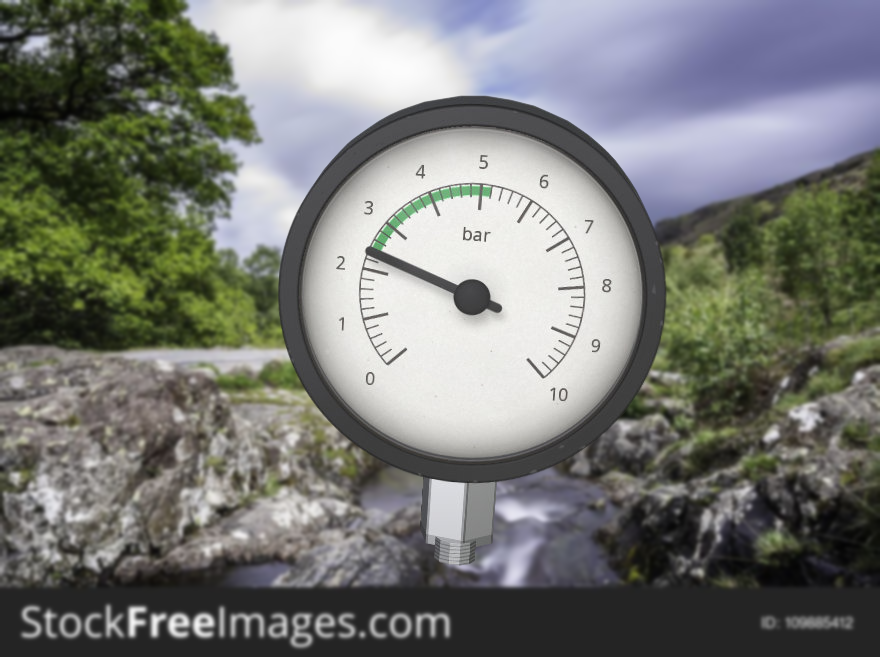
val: {"value": 2.4, "unit": "bar"}
